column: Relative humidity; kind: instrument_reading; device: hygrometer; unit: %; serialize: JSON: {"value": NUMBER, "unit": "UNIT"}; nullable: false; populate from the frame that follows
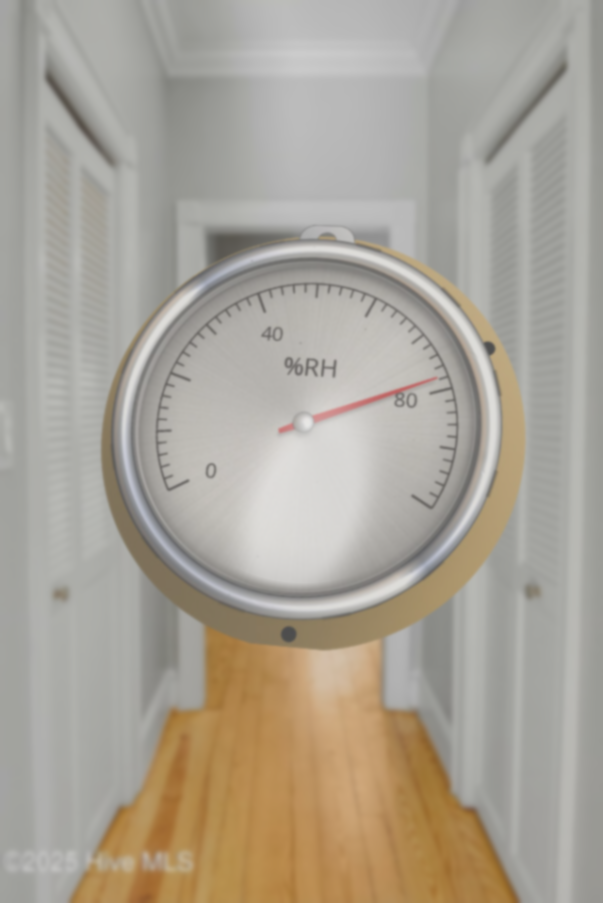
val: {"value": 78, "unit": "%"}
